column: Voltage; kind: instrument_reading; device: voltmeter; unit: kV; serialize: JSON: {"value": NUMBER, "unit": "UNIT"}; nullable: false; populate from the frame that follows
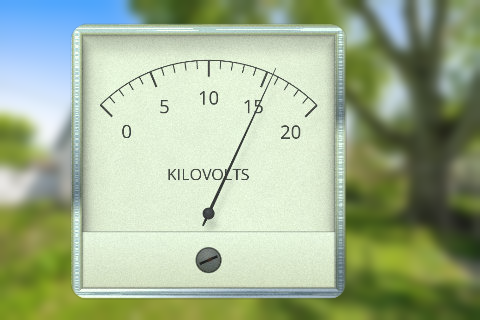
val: {"value": 15.5, "unit": "kV"}
